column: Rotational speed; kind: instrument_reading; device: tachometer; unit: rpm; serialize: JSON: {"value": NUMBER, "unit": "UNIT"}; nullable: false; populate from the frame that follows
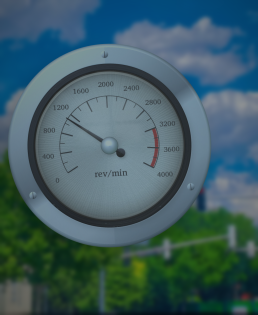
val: {"value": 1100, "unit": "rpm"}
